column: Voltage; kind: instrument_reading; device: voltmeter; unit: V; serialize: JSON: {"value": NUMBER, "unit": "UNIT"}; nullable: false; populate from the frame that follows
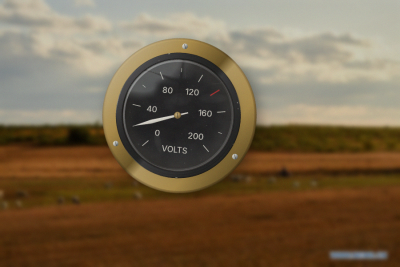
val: {"value": 20, "unit": "V"}
